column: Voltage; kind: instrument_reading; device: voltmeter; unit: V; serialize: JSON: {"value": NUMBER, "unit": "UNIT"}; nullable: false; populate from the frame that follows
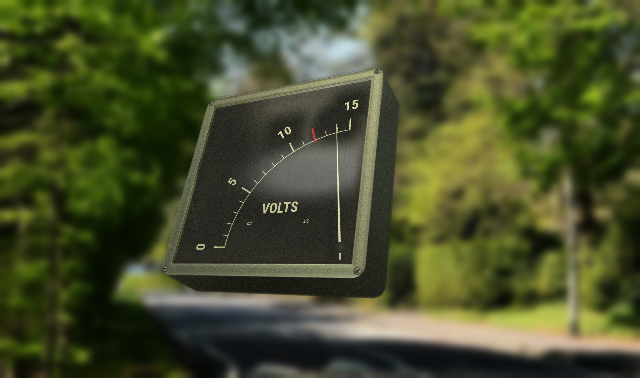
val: {"value": 14, "unit": "V"}
